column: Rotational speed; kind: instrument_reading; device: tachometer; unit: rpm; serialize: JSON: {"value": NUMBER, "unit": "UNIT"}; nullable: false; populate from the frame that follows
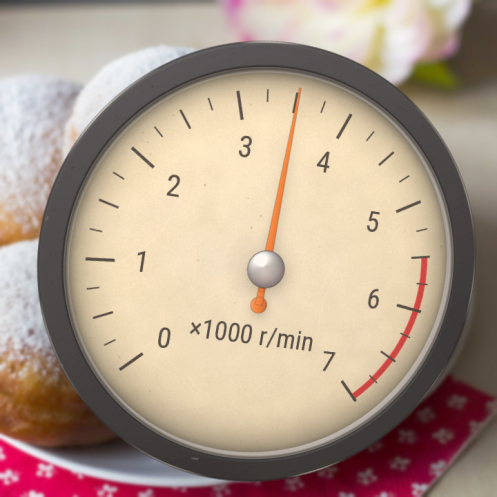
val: {"value": 3500, "unit": "rpm"}
